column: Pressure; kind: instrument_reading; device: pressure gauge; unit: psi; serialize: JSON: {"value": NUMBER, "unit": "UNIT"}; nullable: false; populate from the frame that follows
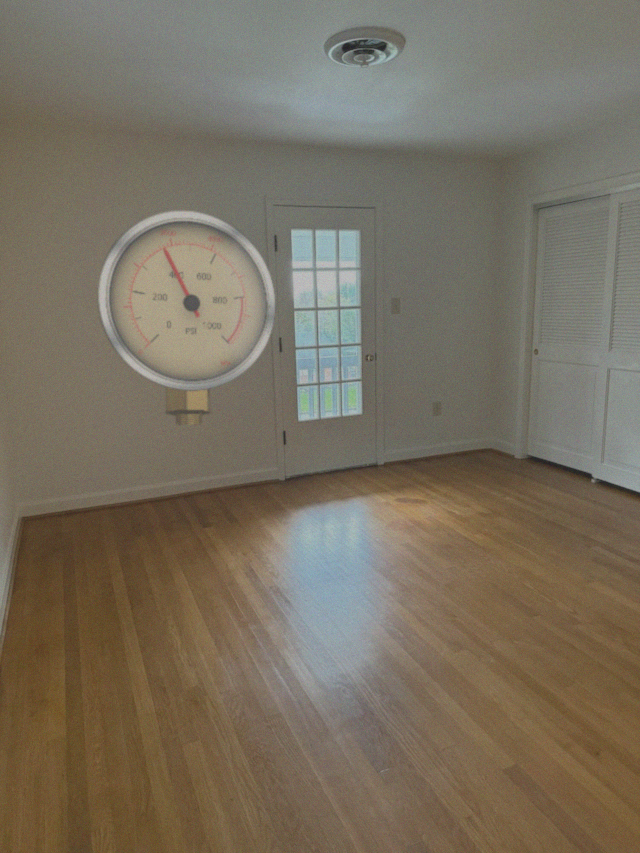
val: {"value": 400, "unit": "psi"}
